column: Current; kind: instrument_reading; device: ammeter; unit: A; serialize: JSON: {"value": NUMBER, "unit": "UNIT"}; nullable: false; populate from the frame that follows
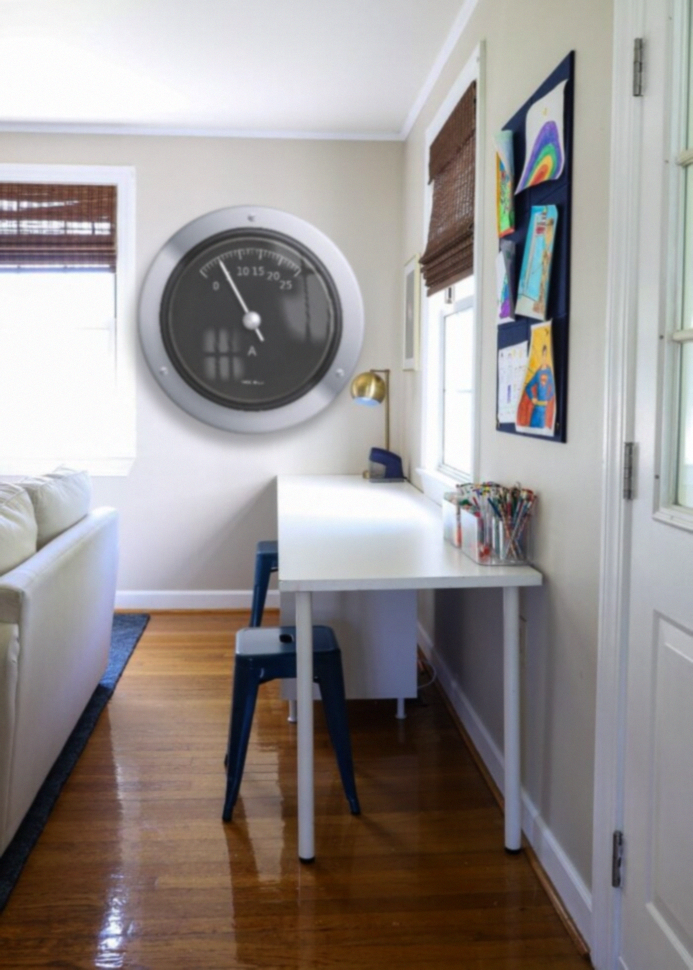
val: {"value": 5, "unit": "A"}
